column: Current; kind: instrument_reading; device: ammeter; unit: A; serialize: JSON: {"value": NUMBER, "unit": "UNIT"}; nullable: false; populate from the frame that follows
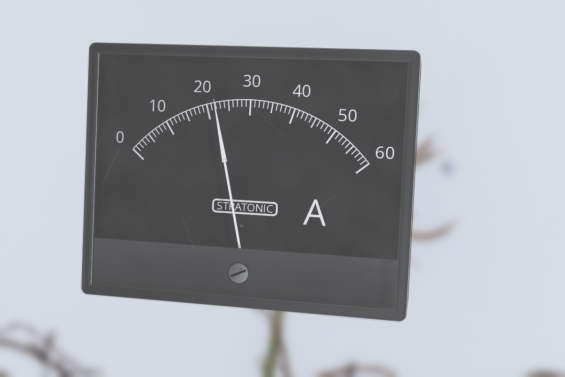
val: {"value": 22, "unit": "A"}
